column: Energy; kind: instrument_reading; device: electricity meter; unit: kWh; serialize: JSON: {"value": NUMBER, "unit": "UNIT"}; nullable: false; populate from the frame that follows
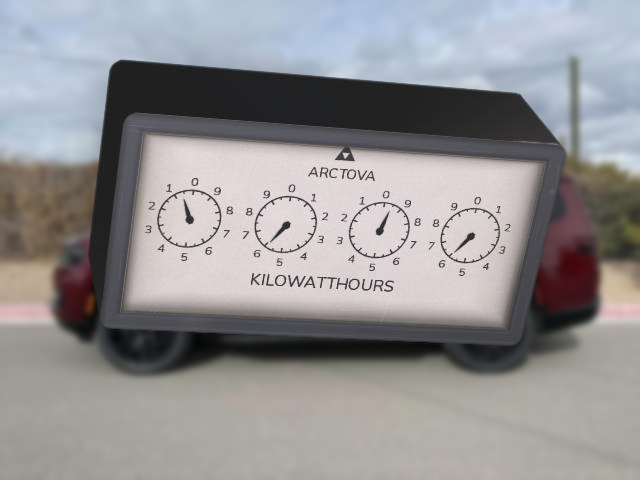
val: {"value": 596, "unit": "kWh"}
